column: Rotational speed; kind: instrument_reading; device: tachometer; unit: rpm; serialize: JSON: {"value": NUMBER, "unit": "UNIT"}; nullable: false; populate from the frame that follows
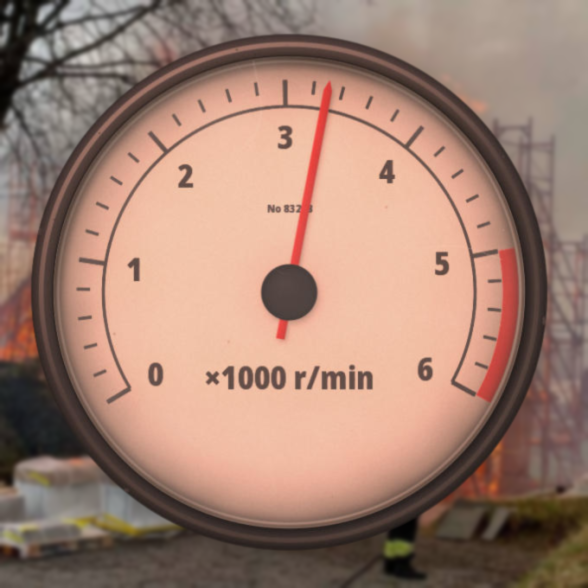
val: {"value": 3300, "unit": "rpm"}
